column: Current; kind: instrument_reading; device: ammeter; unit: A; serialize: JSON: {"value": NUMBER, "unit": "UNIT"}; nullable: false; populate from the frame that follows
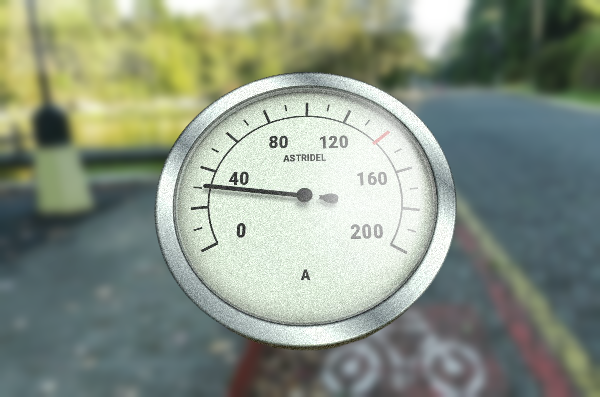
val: {"value": 30, "unit": "A"}
